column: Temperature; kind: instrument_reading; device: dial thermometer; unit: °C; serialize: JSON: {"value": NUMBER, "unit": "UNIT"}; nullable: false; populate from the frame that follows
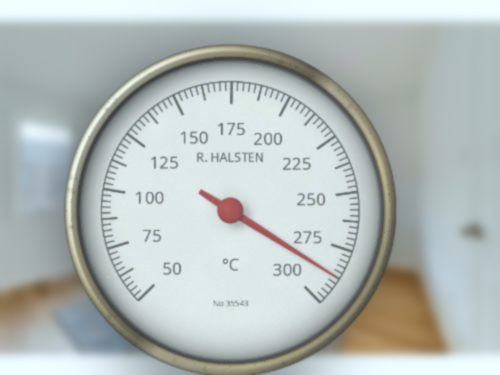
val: {"value": 287.5, "unit": "°C"}
